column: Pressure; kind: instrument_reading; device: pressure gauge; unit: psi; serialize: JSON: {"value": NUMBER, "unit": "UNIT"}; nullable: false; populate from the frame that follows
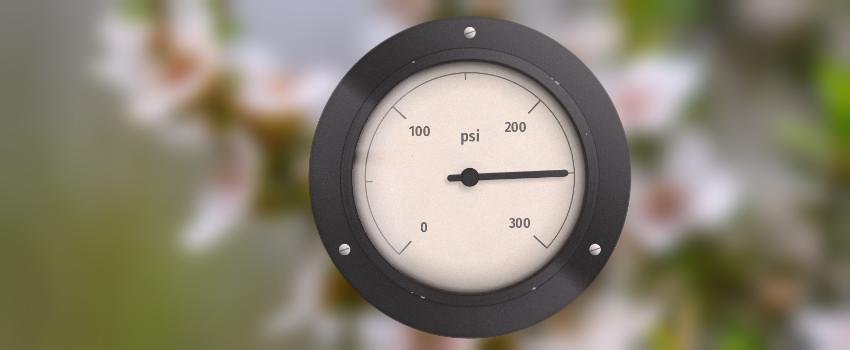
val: {"value": 250, "unit": "psi"}
